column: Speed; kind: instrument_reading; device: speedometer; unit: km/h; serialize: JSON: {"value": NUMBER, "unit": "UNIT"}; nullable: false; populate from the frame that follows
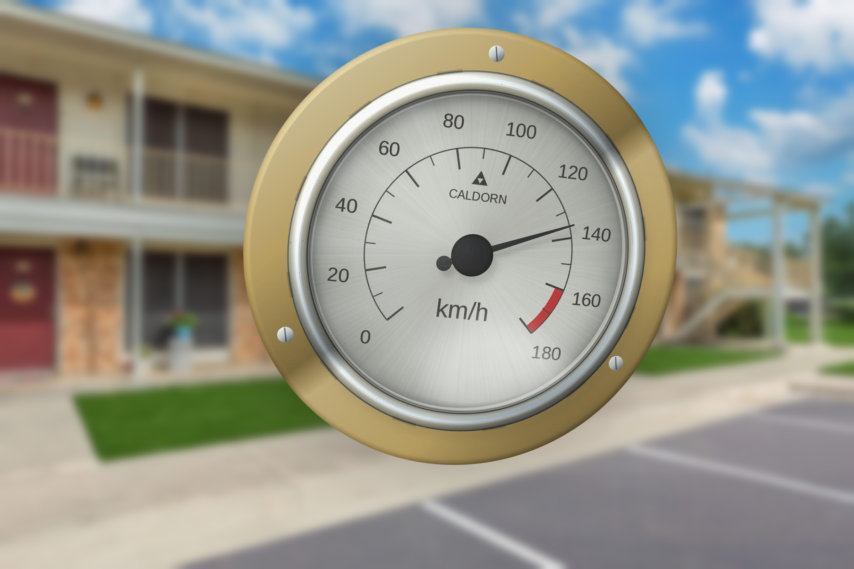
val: {"value": 135, "unit": "km/h"}
